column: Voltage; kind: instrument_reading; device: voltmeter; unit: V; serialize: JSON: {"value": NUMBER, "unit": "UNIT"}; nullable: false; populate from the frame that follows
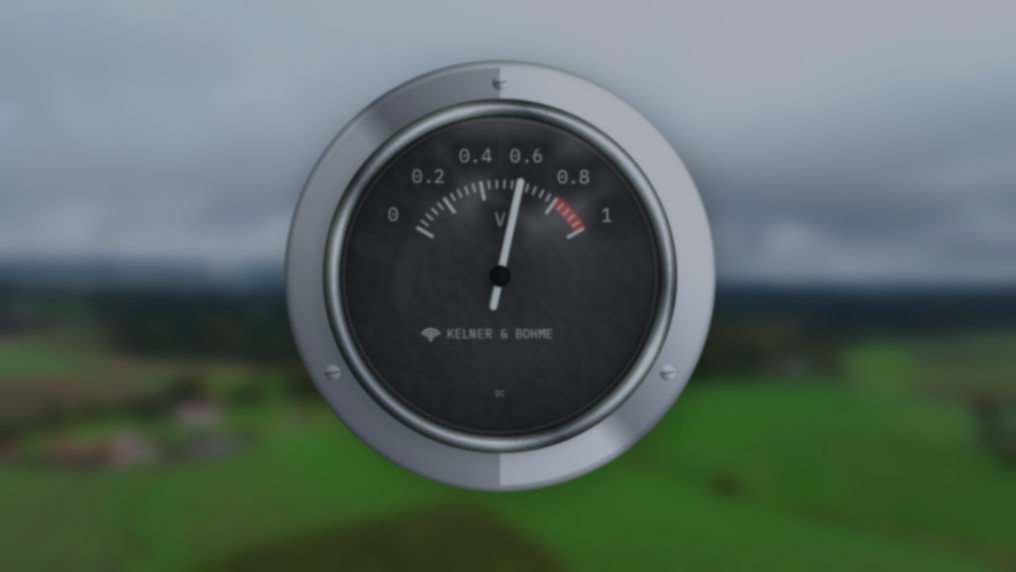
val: {"value": 0.6, "unit": "V"}
